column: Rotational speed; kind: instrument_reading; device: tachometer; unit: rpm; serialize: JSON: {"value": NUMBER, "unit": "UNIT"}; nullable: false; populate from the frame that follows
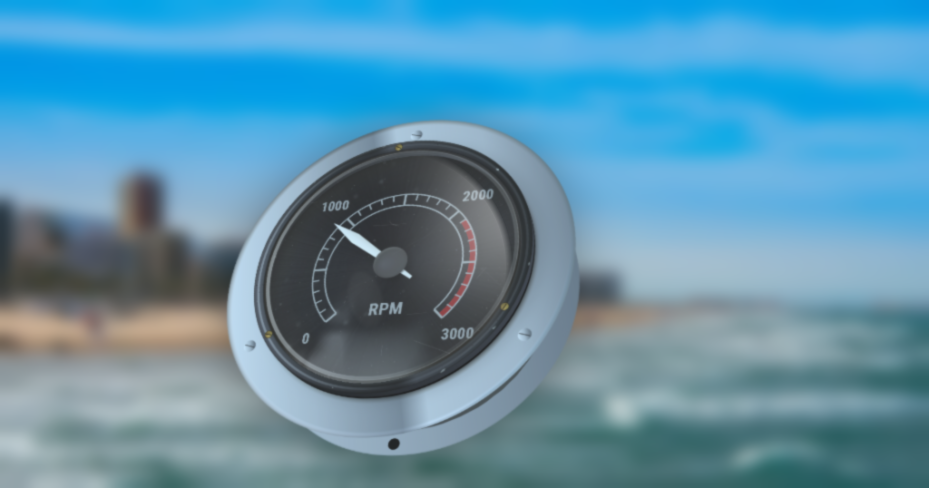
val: {"value": 900, "unit": "rpm"}
